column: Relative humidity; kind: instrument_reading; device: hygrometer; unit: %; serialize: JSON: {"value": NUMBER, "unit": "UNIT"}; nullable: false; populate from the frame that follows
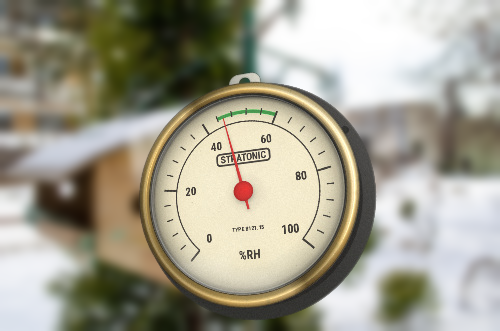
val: {"value": 46, "unit": "%"}
